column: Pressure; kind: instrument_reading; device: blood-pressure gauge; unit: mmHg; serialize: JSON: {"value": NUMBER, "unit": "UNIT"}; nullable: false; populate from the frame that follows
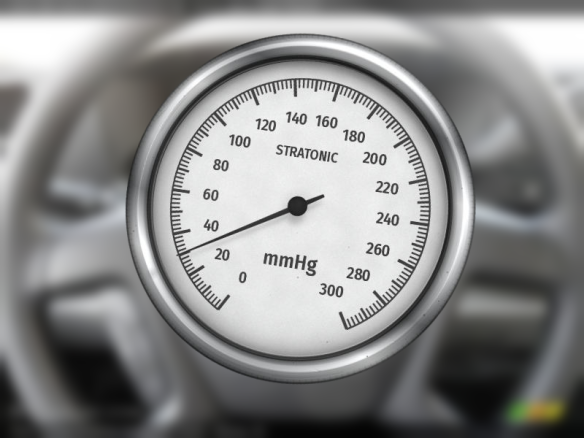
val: {"value": 30, "unit": "mmHg"}
